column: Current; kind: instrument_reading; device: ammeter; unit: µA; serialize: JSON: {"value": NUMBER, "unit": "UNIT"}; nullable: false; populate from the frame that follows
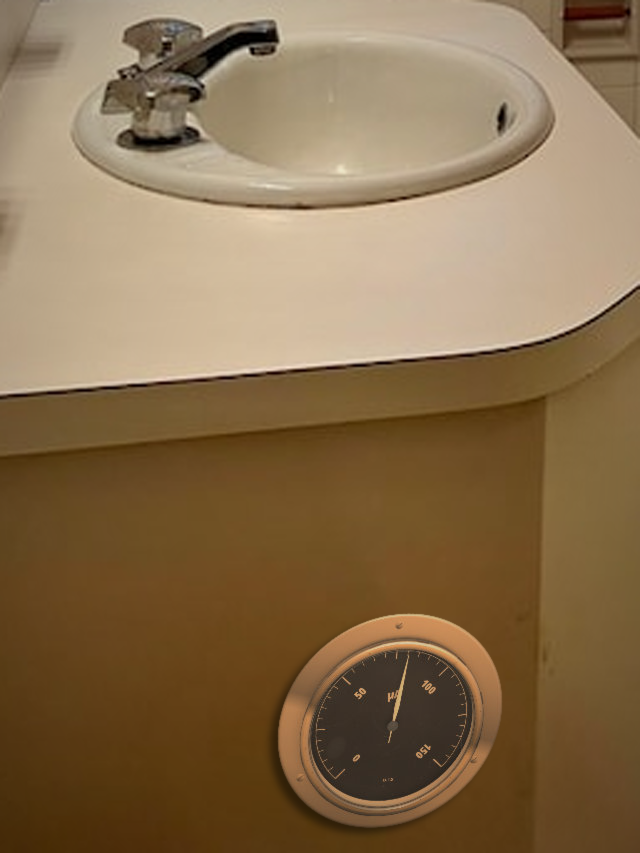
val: {"value": 80, "unit": "µA"}
